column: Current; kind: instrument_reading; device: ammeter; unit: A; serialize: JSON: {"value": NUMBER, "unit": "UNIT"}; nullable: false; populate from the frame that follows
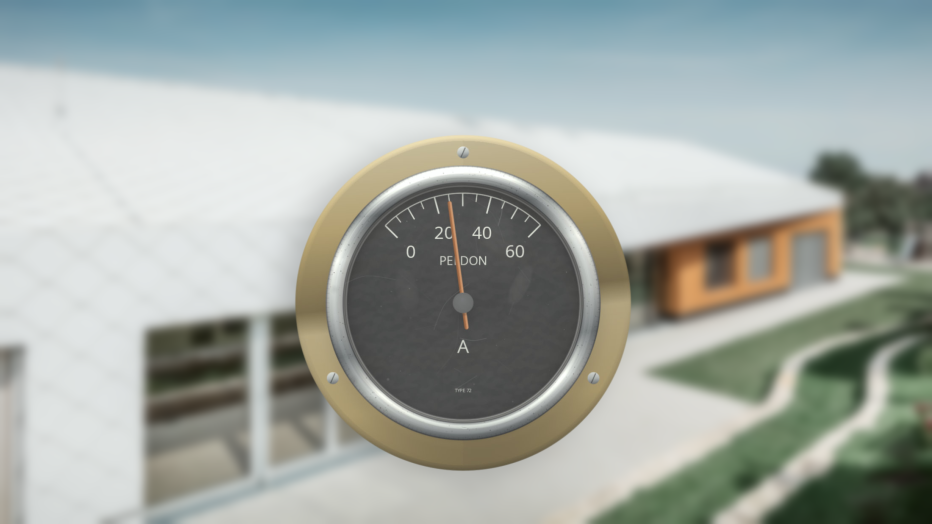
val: {"value": 25, "unit": "A"}
